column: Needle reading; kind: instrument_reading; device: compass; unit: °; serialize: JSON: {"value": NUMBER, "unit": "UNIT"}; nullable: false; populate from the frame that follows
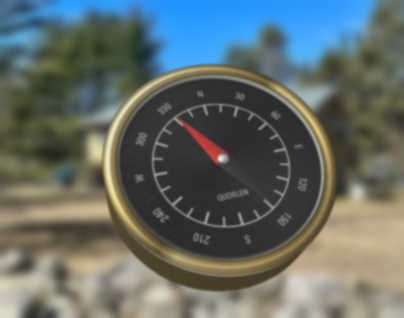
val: {"value": 330, "unit": "°"}
